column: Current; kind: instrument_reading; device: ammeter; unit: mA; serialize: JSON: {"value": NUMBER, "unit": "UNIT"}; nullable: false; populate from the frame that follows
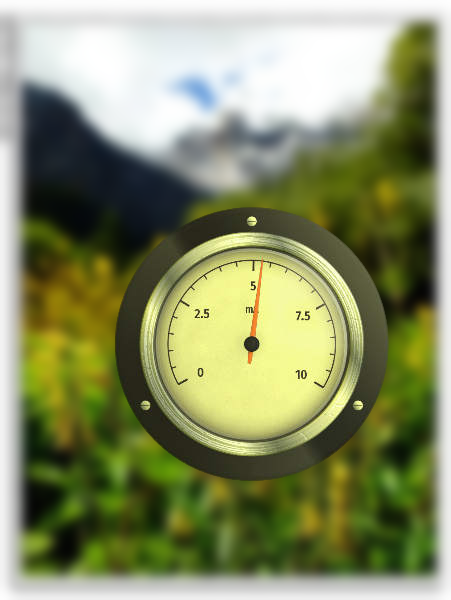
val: {"value": 5.25, "unit": "mA"}
